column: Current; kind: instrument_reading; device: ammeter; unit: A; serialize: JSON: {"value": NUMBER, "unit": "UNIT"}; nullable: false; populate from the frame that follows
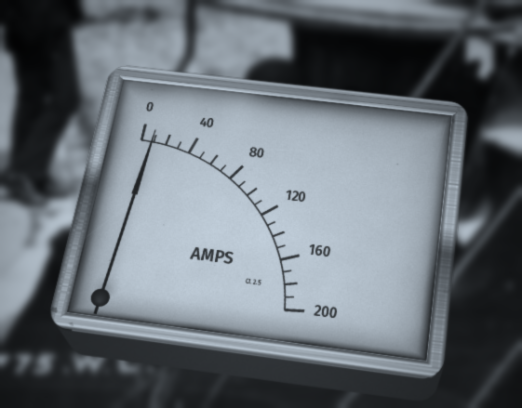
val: {"value": 10, "unit": "A"}
